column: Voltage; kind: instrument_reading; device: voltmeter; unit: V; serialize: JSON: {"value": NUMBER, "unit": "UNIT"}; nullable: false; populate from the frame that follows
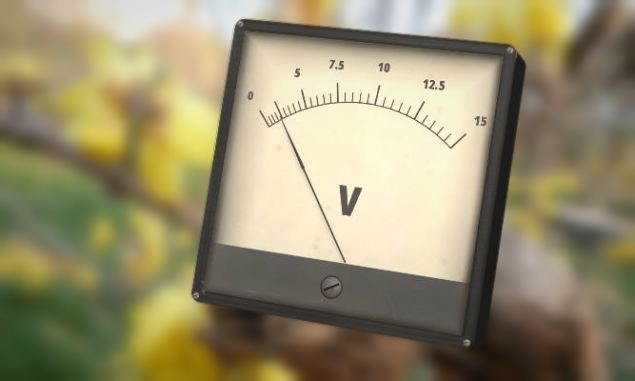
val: {"value": 2.5, "unit": "V"}
